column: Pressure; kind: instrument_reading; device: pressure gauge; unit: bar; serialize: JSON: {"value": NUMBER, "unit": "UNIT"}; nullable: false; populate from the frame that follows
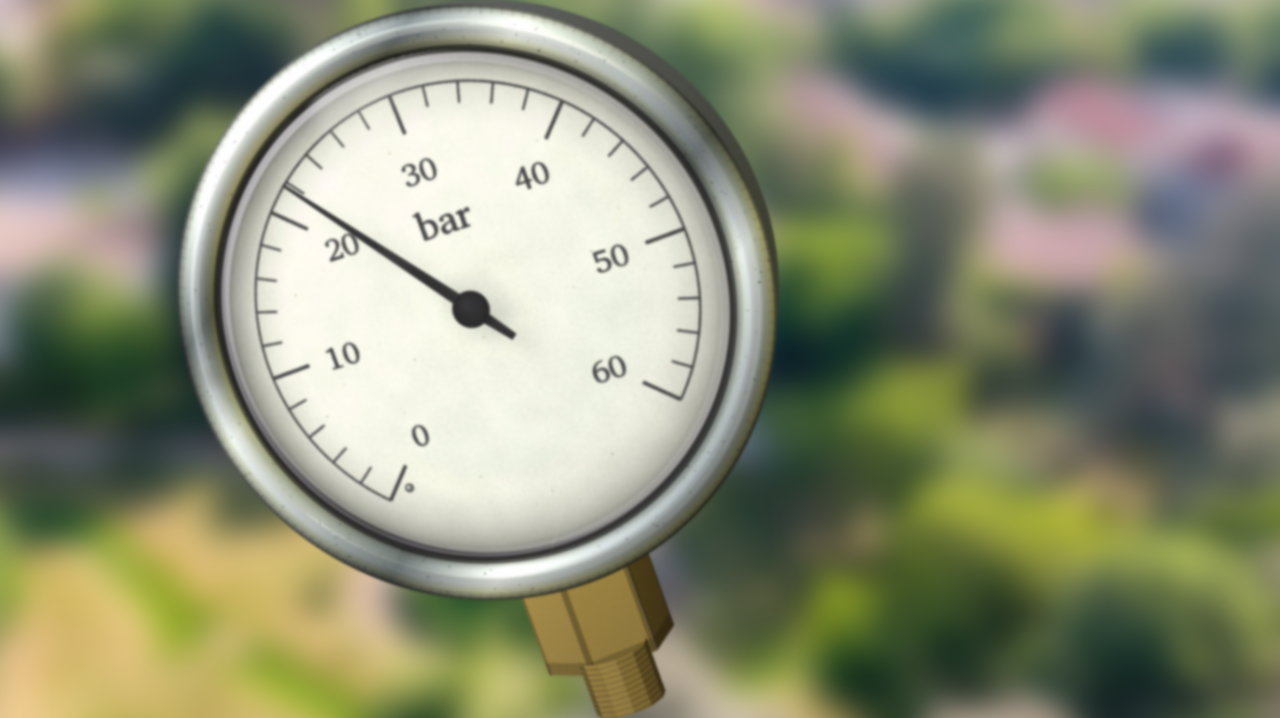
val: {"value": 22, "unit": "bar"}
